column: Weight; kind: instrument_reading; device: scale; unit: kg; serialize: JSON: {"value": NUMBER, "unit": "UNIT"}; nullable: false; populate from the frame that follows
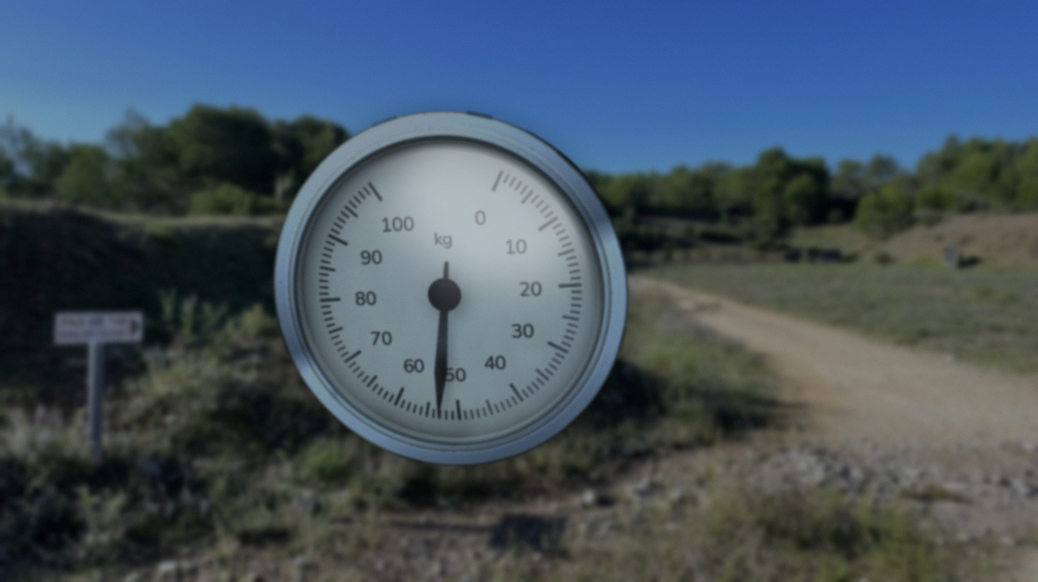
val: {"value": 53, "unit": "kg"}
